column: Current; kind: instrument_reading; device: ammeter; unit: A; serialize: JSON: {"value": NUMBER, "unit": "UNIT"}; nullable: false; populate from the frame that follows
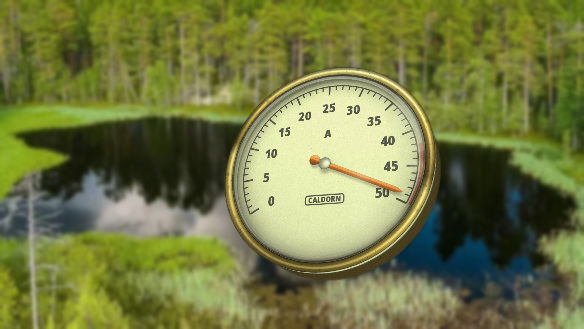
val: {"value": 49, "unit": "A"}
